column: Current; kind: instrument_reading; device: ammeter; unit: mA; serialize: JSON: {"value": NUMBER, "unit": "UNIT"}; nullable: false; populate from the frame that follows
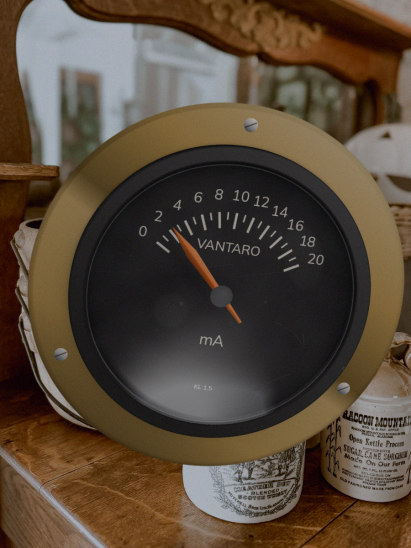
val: {"value": 2.5, "unit": "mA"}
